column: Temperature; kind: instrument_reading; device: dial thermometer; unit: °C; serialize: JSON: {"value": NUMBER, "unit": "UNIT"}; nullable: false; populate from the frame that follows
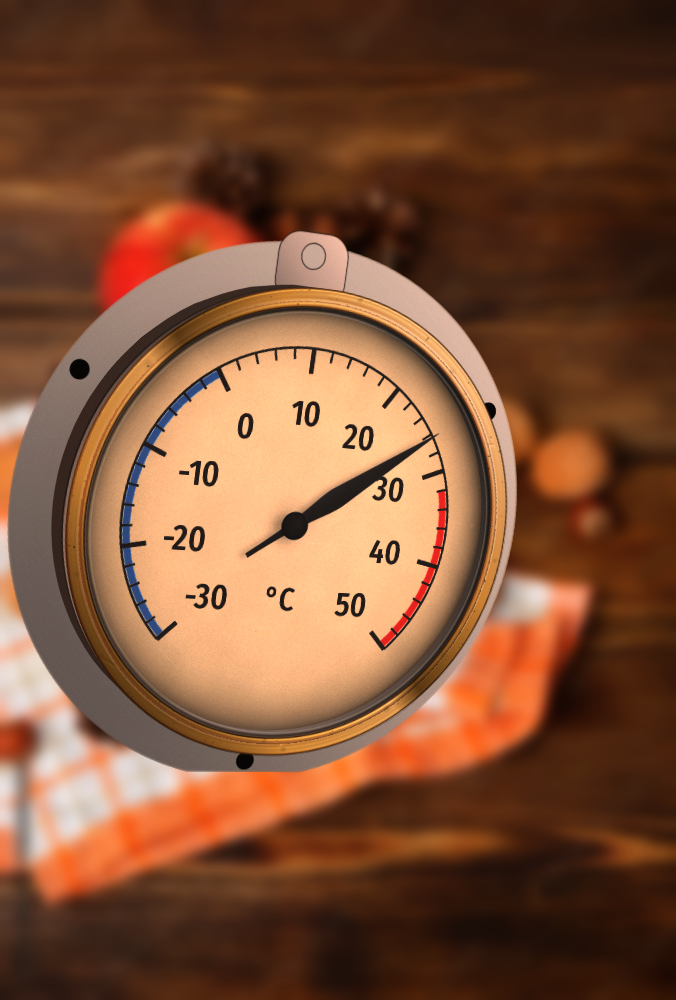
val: {"value": 26, "unit": "°C"}
